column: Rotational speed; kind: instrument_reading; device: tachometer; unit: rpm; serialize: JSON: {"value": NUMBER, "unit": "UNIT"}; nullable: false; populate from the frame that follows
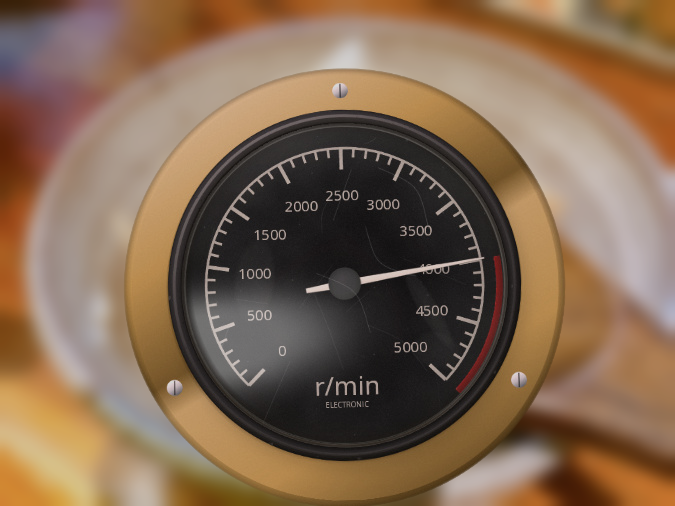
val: {"value": 4000, "unit": "rpm"}
